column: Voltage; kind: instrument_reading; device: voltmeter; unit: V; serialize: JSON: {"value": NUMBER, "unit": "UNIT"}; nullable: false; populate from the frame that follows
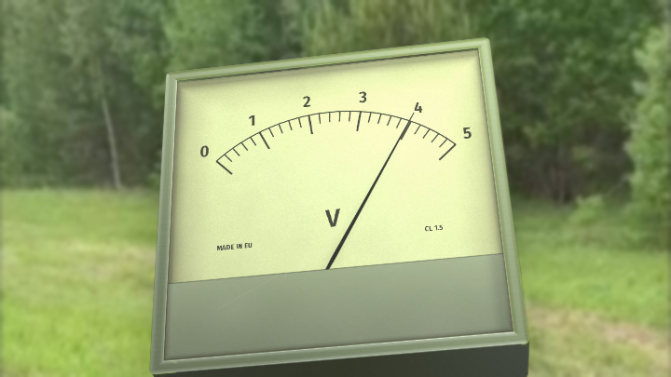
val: {"value": 4, "unit": "V"}
